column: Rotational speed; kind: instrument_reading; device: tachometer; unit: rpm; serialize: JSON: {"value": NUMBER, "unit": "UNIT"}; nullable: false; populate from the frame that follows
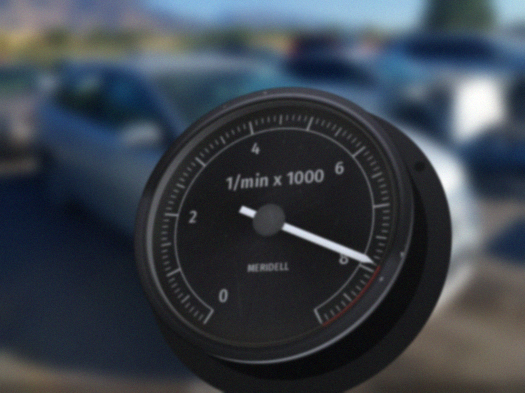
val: {"value": 7900, "unit": "rpm"}
